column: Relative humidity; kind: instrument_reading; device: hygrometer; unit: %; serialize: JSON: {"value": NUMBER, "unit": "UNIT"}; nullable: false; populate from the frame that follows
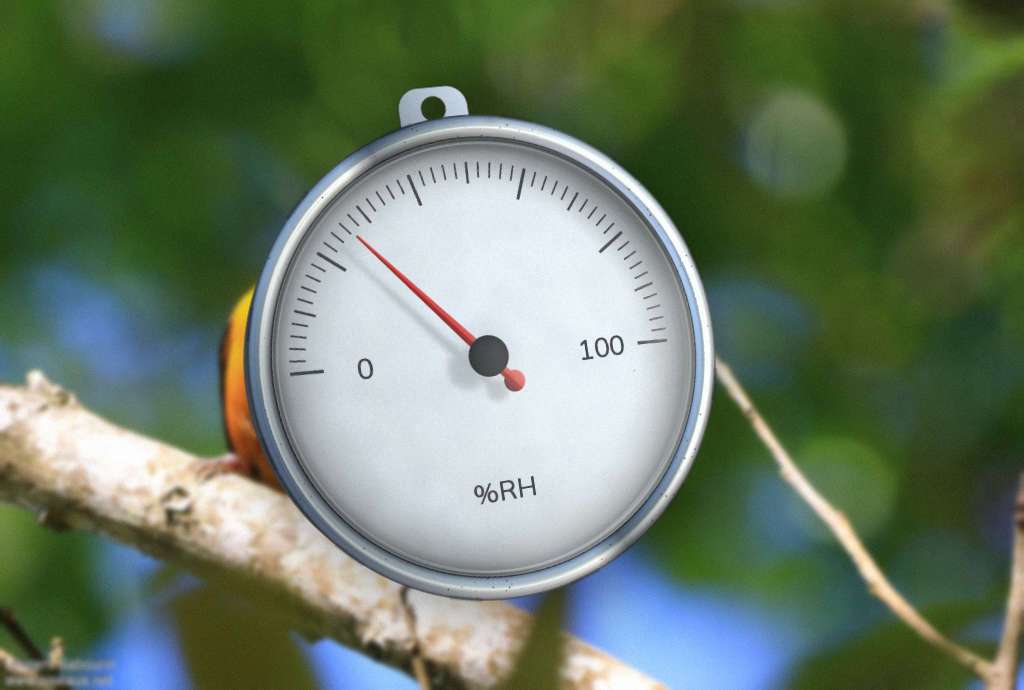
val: {"value": 26, "unit": "%"}
